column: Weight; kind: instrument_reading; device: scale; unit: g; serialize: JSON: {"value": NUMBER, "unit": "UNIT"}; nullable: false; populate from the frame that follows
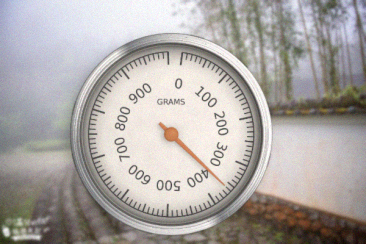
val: {"value": 360, "unit": "g"}
